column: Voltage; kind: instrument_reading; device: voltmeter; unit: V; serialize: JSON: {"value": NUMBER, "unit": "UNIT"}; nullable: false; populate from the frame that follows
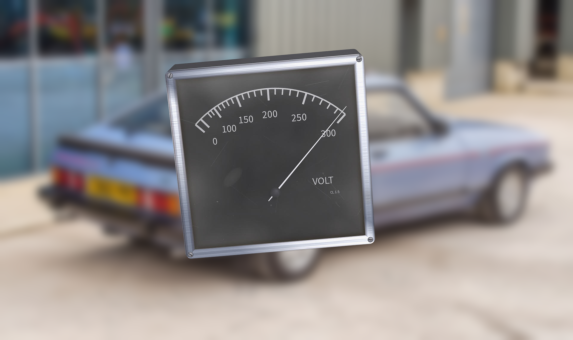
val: {"value": 295, "unit": "V"}
